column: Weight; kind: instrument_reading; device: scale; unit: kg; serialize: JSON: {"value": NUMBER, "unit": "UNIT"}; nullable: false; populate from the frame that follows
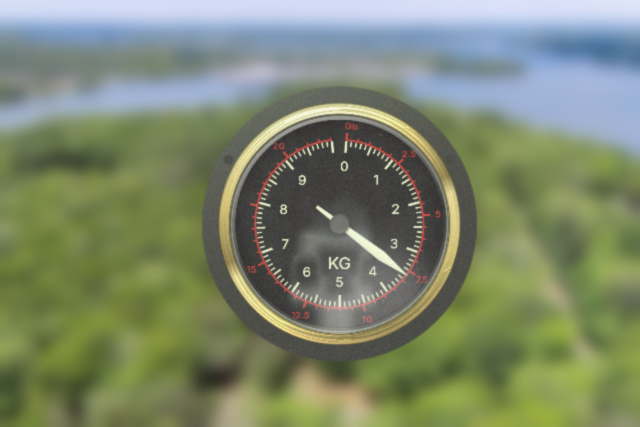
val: {"value": 3.5, "unit": "kg"}
